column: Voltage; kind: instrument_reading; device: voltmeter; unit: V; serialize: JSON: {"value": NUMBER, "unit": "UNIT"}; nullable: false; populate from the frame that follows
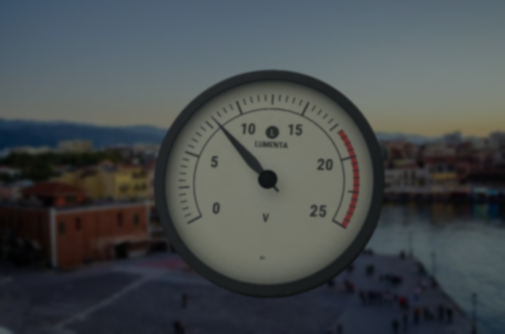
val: {"value": 8, "unit": "V"}
